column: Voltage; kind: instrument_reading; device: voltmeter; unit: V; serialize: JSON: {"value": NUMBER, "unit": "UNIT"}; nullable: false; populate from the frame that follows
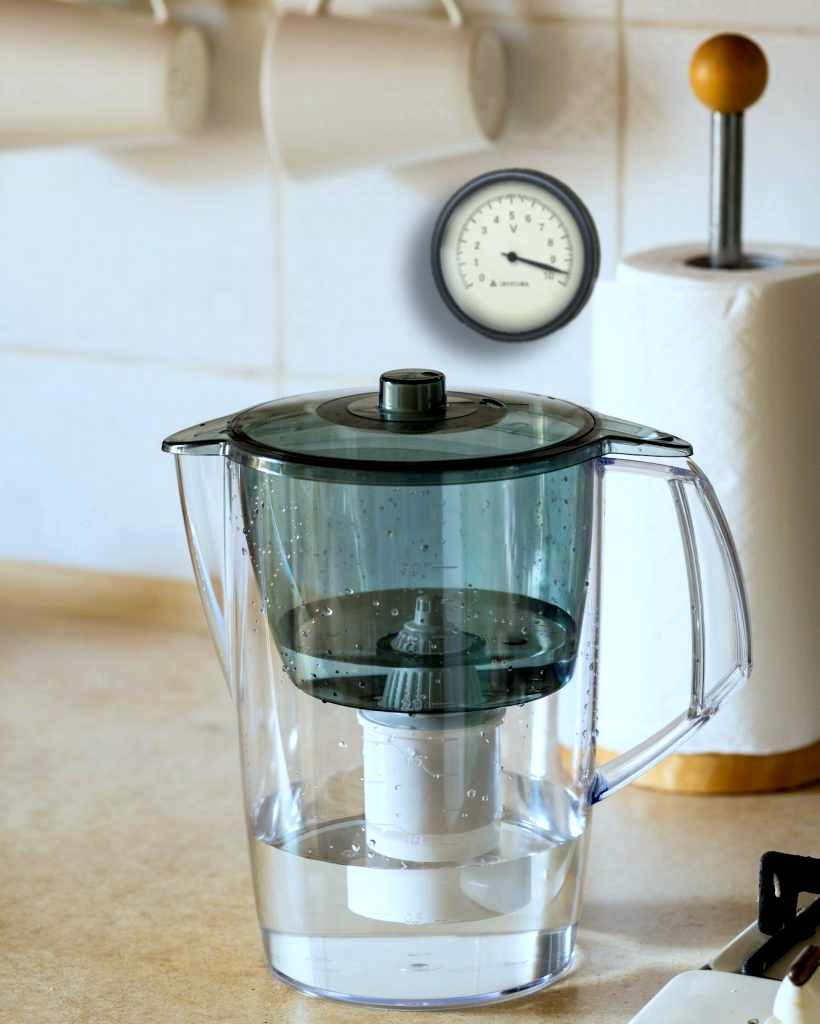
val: {"value": 9.5, "unit": "V"}
